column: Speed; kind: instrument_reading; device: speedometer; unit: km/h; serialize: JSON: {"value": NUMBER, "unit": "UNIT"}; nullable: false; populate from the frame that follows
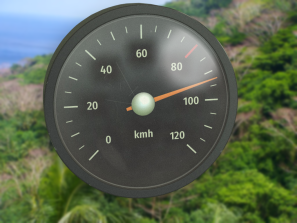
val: {"value": 92.5, "unit": "km/h"}
